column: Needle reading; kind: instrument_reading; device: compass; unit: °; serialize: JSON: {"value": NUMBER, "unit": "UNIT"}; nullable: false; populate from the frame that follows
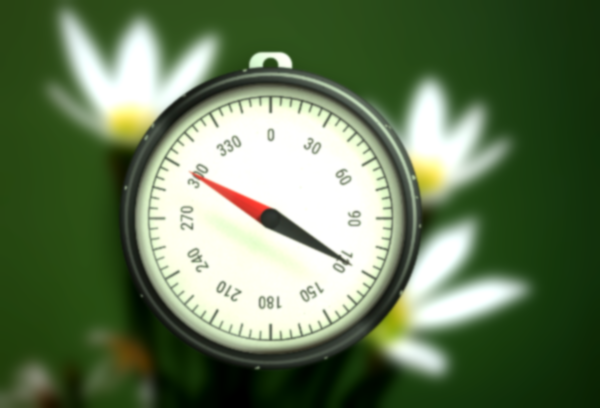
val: {"value": 300, "unit": "°"}
